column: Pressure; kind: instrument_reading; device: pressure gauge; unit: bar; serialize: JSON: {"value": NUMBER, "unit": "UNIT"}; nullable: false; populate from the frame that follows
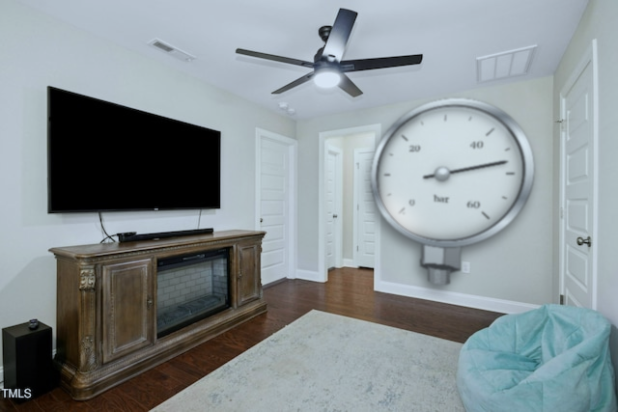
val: {"value": 47.5, "unit": "bar"}
